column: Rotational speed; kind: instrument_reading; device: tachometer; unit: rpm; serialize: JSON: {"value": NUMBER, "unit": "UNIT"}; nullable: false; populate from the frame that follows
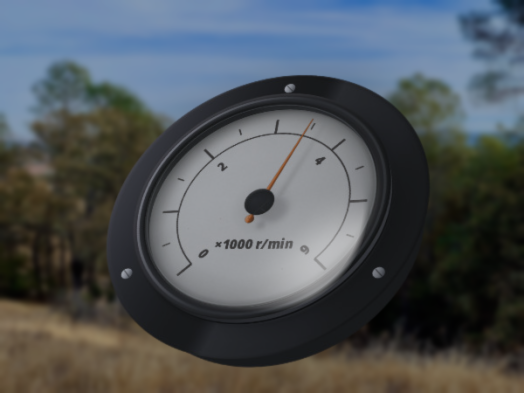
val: {"value": 3500, "unit": "rpm"}
